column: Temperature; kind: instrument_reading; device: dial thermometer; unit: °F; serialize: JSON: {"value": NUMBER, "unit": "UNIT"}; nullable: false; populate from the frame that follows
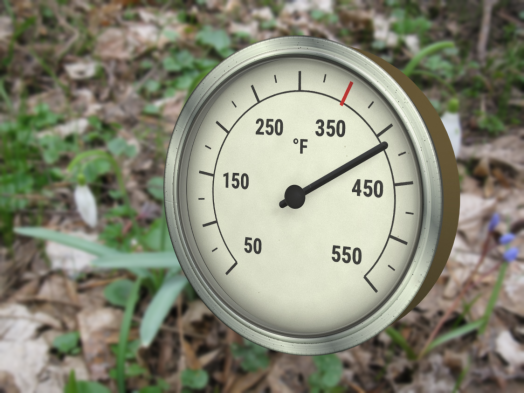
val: {"value": 412.5, "unit": "°F"}
